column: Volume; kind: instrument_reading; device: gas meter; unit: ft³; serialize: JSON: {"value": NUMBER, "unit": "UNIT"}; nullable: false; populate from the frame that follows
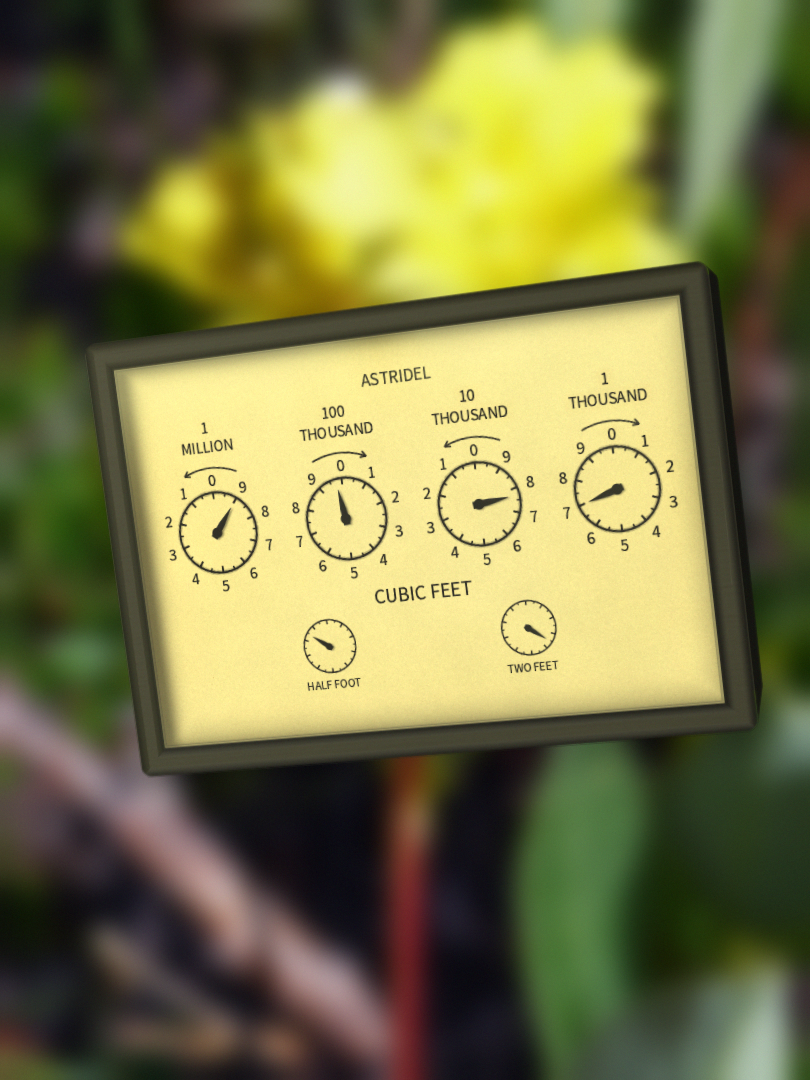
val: {"value": 897700, "unit": "ft³"}
